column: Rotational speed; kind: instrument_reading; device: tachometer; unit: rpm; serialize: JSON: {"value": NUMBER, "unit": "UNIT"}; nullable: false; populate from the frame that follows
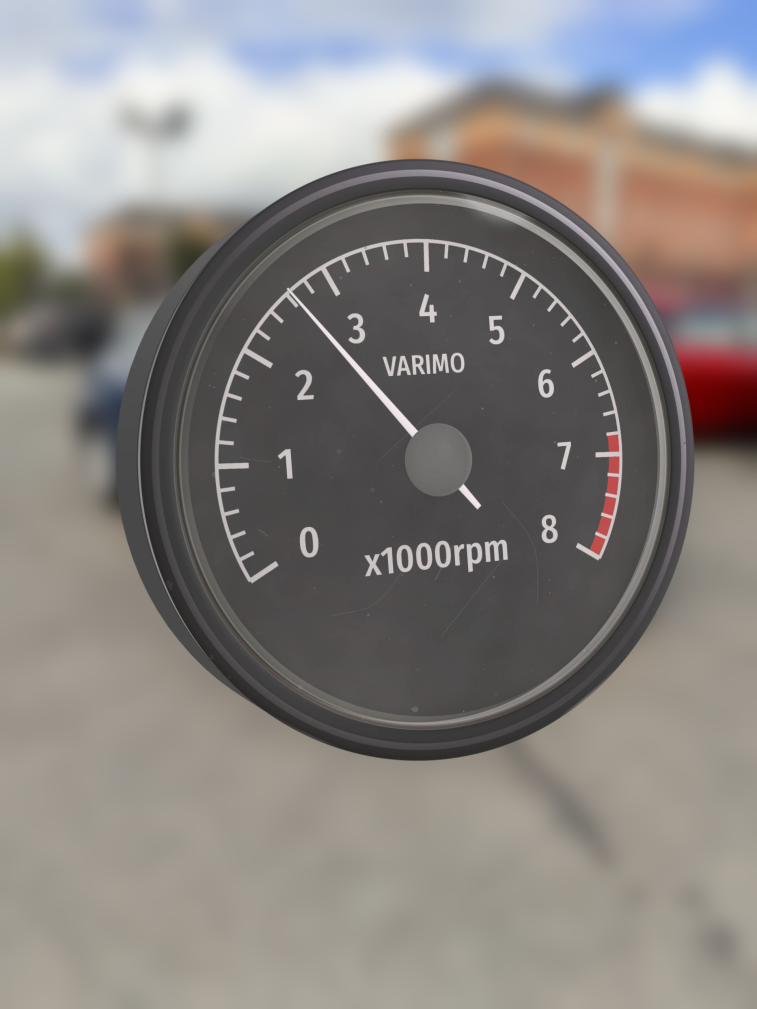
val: {"value": 2600, "unit": "rpm"}
